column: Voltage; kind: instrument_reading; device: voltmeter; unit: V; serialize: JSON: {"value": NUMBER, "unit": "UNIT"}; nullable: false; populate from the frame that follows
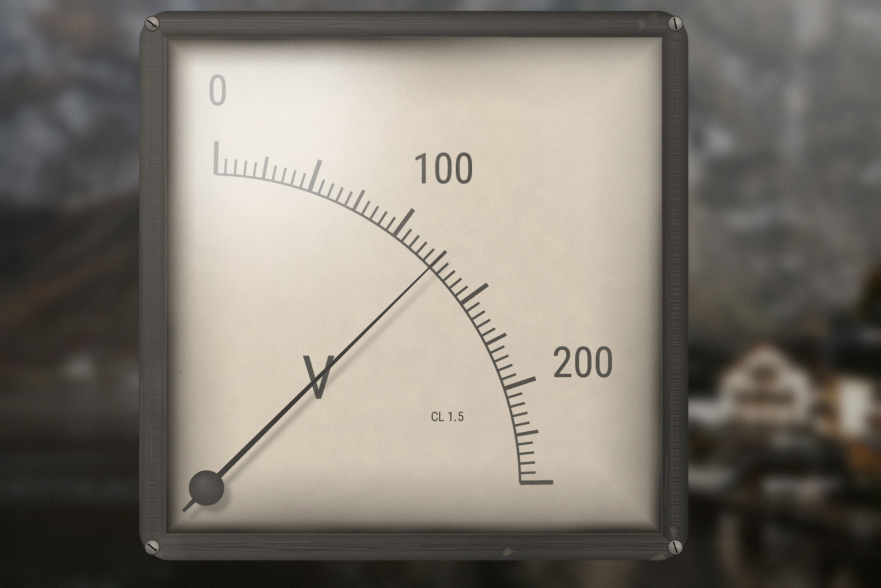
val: {"value": 125, "unit": "V"}
